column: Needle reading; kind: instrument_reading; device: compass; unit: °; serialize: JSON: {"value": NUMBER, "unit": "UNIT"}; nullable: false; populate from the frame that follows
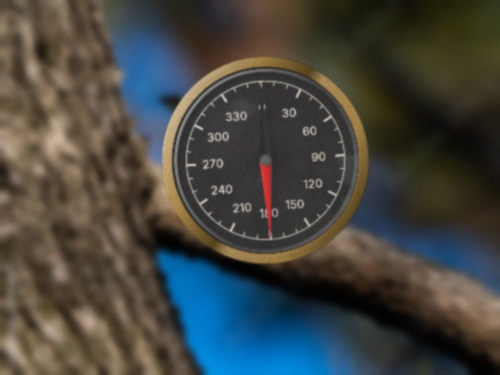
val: {"value": 180, "unit": "°"}
